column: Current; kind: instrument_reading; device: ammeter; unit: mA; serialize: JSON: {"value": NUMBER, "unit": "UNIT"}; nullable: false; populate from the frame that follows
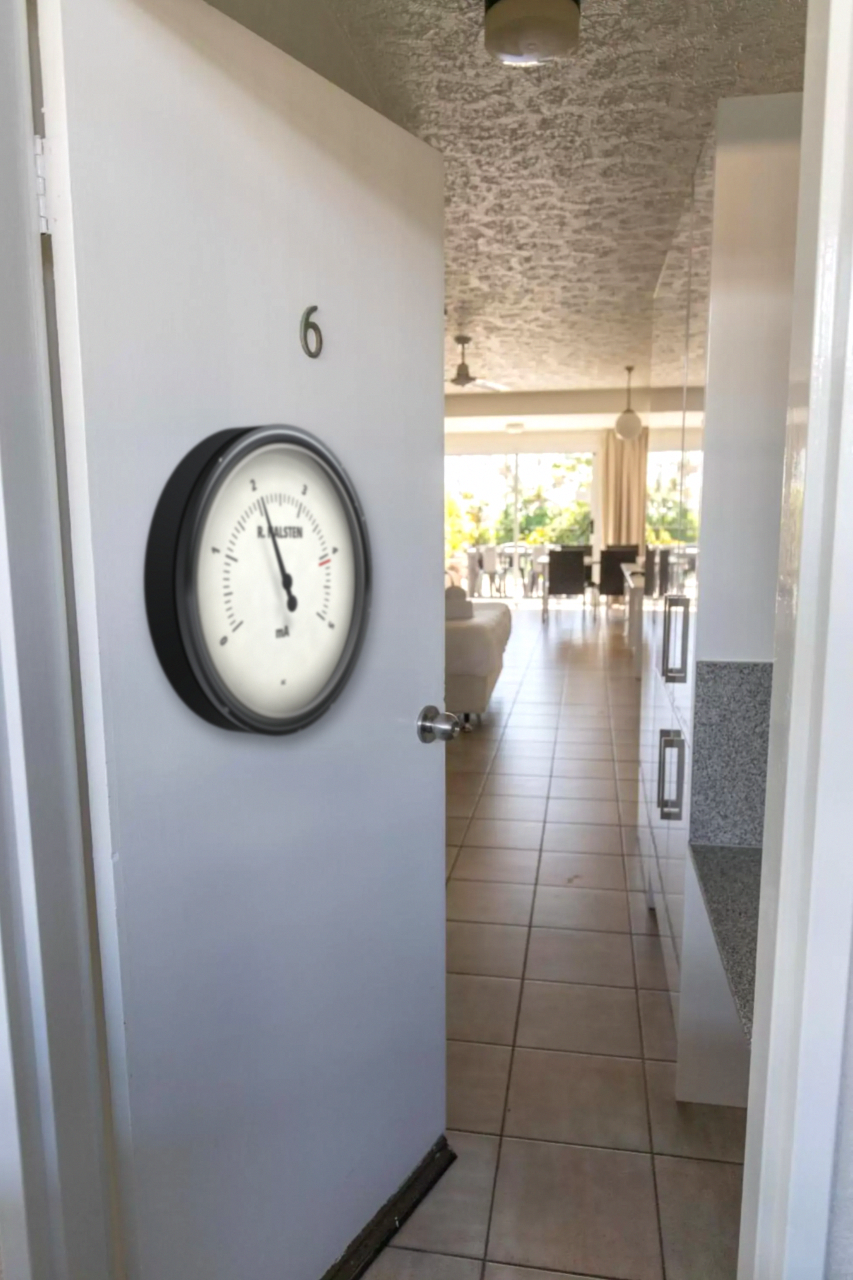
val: {"value": 2, "unit": "mA"}
